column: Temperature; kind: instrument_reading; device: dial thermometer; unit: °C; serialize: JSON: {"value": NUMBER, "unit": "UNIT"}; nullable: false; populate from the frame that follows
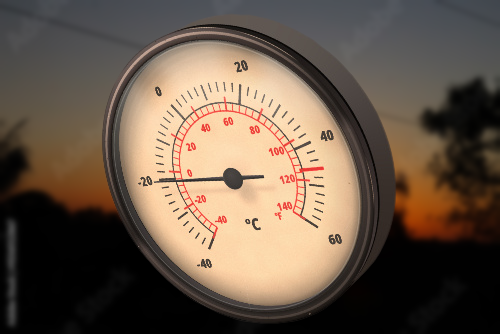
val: {"value": -20, "unit": "°C"}
